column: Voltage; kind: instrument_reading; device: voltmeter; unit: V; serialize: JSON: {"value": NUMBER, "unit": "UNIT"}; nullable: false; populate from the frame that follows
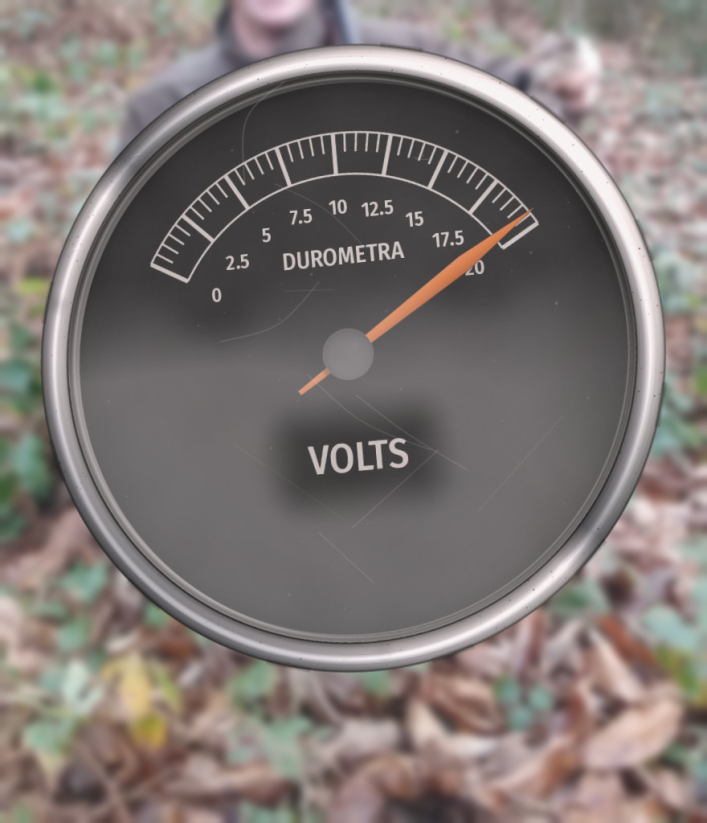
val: {"value": 19.5, "unit": "V"}
